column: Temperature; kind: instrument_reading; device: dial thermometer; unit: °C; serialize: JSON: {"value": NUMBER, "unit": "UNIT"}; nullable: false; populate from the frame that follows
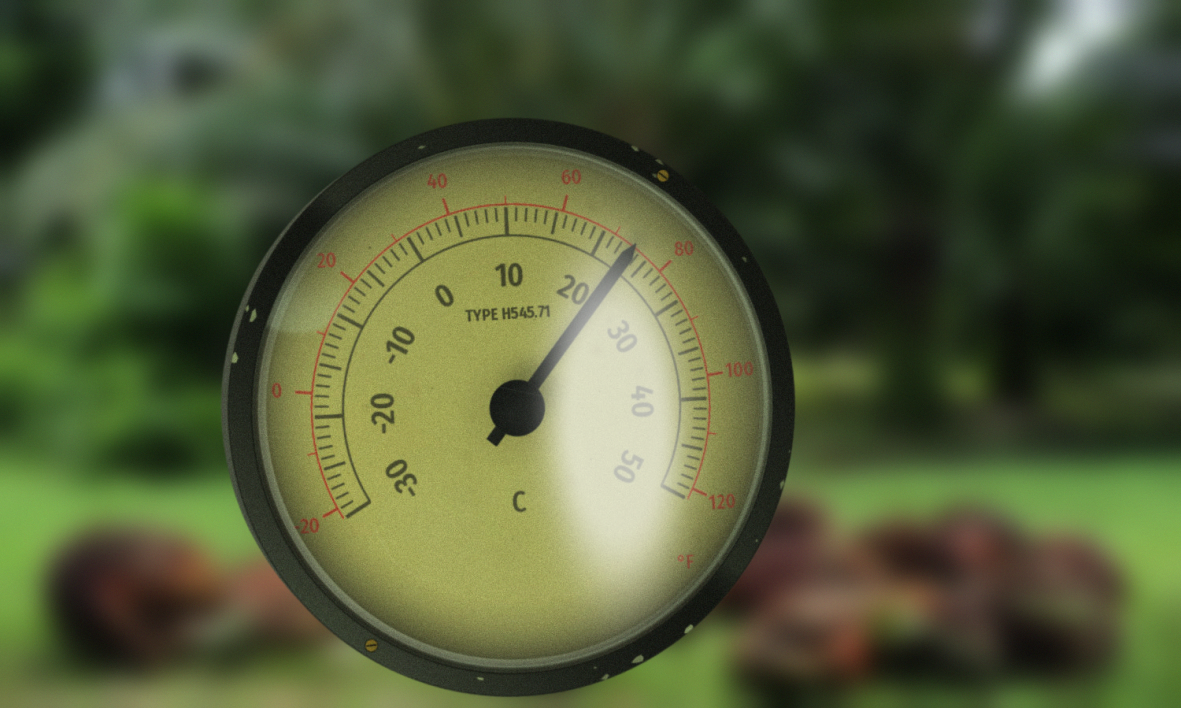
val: {"value": 23, "unit": "°C"}
